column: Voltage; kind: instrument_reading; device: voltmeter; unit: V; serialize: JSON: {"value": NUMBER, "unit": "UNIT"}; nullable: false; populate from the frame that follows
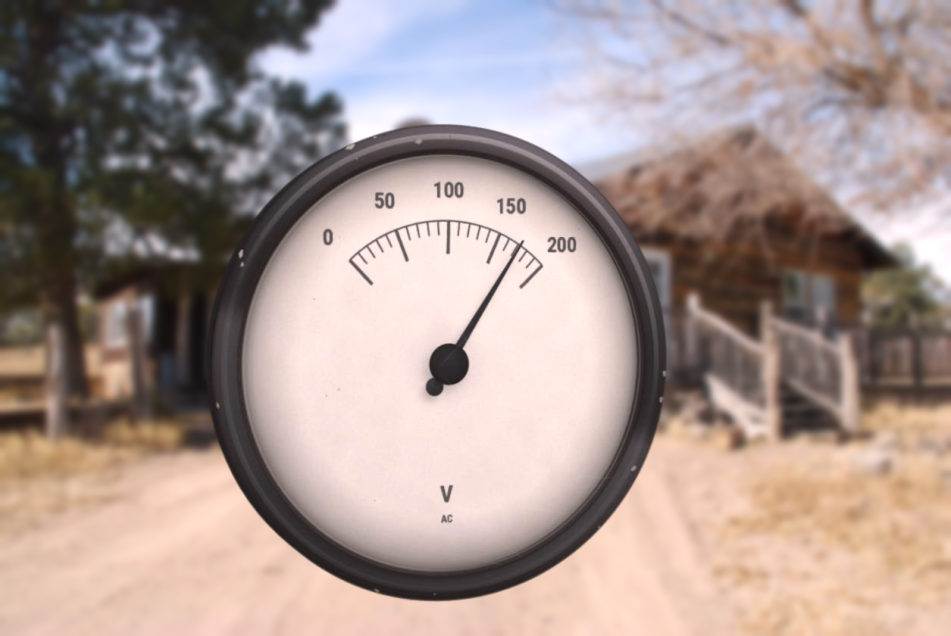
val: {"value": 170, "unit": "V"}
